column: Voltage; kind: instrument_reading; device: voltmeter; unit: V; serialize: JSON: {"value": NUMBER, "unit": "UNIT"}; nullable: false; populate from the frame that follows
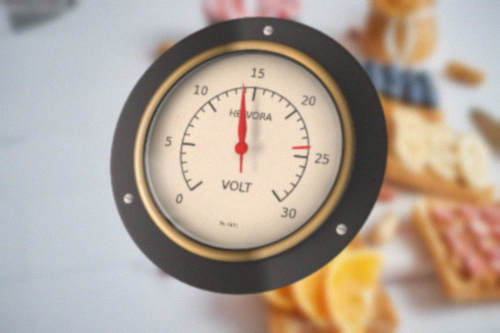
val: {"value": 14, "unit": "V"}
